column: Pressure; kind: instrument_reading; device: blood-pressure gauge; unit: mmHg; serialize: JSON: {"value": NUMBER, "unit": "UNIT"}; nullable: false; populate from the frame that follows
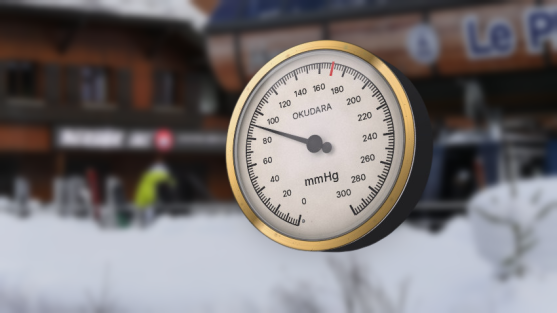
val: {"value": 90, "unit": "mmHg"}
